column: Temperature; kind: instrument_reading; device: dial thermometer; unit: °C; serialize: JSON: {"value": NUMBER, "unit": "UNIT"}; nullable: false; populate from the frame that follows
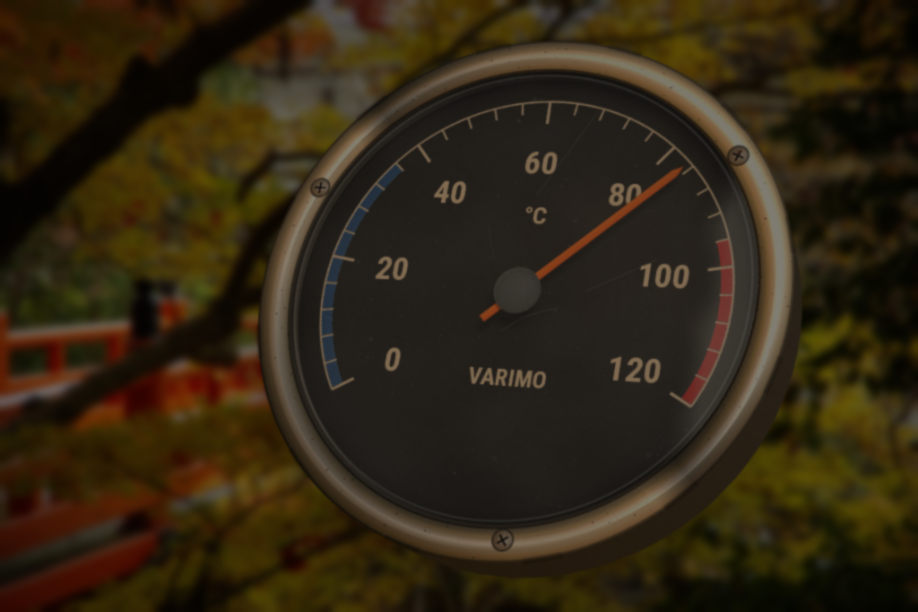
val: {"value": 84, "unit": "°C"}
